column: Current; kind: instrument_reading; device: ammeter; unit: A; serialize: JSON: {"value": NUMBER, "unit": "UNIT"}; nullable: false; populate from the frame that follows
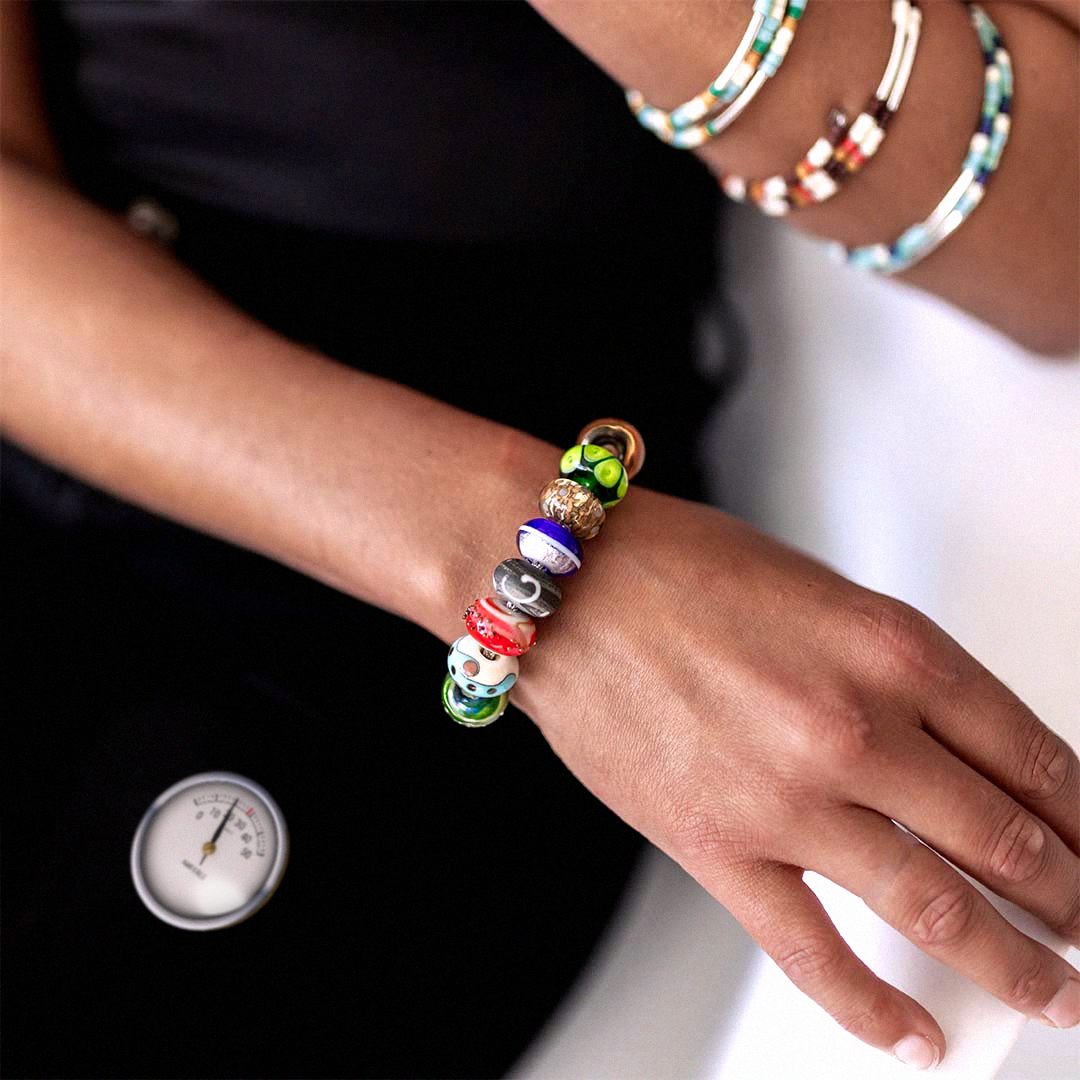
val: {"value": 20, "unit": "A"}
